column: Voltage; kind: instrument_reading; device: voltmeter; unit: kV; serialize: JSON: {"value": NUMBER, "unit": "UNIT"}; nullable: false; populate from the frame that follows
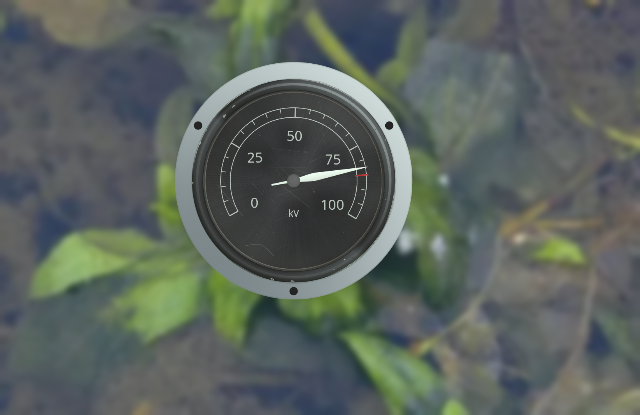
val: {"value": 82.5, "unit": "kV"}
